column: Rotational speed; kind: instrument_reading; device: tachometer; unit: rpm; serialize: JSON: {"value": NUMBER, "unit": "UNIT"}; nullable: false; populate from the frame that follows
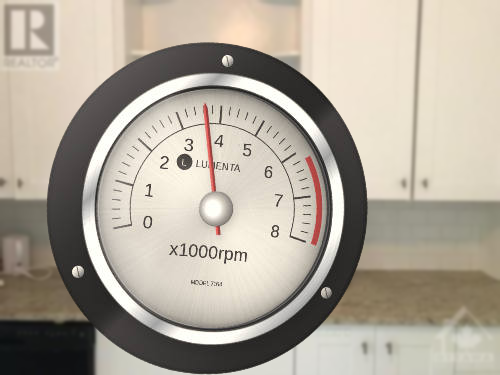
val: {"value": 3600, "unit": "rpm"}
